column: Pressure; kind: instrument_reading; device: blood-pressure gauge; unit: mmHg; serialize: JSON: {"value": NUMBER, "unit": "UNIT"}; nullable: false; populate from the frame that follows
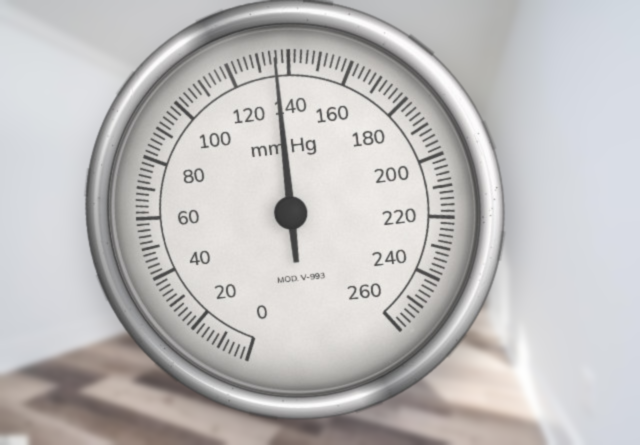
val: {"value": 136, "unit": "mmHg"}
